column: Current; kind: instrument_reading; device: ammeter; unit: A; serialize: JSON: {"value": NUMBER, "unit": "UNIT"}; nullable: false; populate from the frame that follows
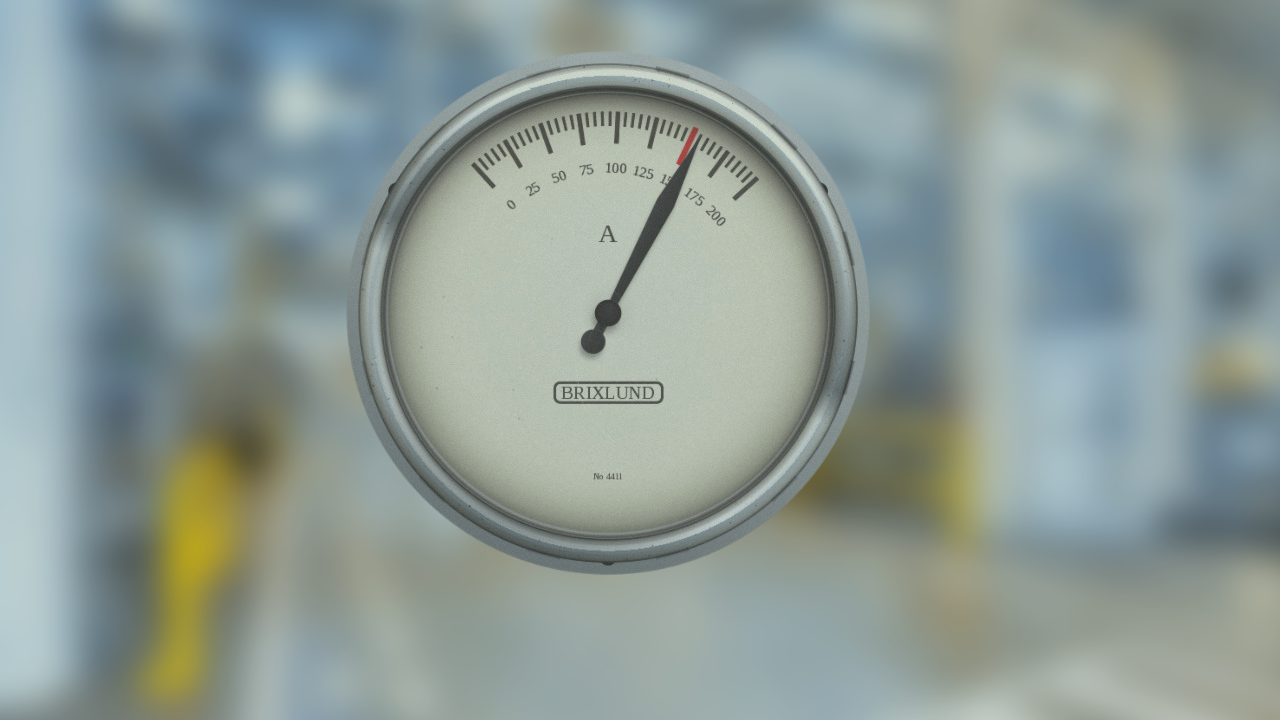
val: {"value": 155, "unit": "A"}
